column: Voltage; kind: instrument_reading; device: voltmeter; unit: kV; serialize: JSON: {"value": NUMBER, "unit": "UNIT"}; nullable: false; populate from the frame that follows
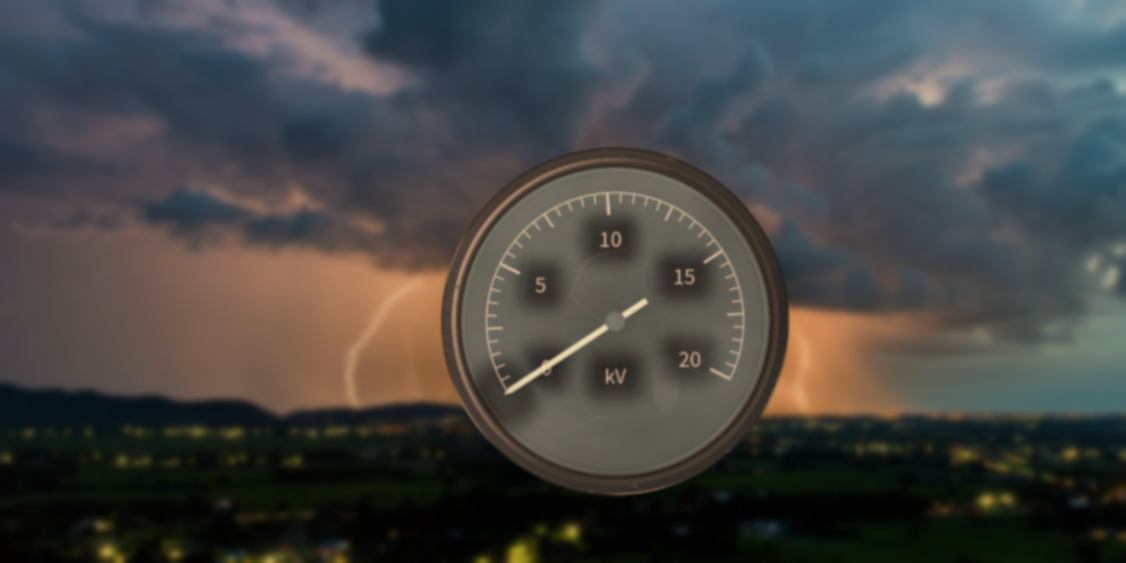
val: {"value": 0, "unit": "kV"}
